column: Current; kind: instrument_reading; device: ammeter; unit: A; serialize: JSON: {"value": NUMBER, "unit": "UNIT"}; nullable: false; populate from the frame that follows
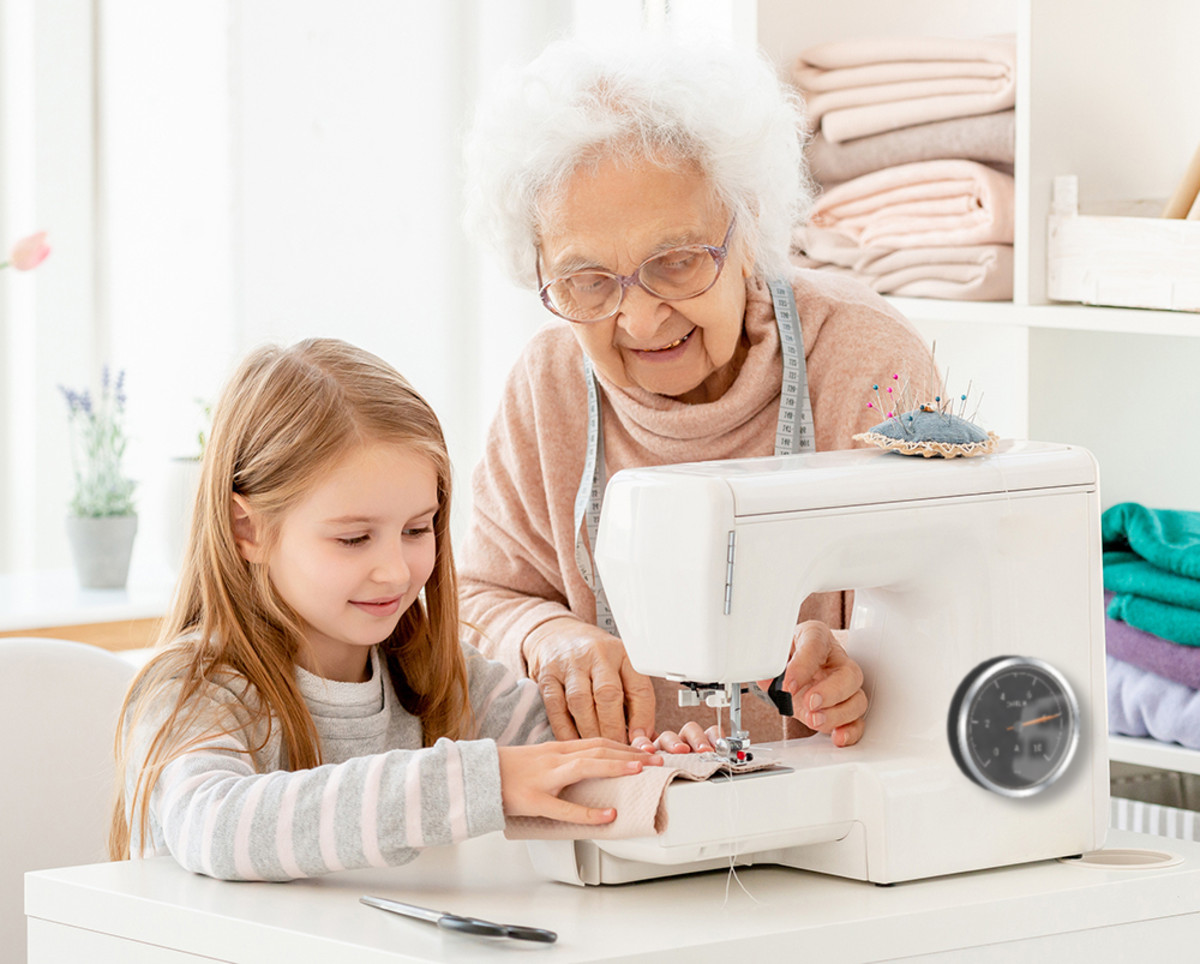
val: {"value": 8, "unit": "A"}
